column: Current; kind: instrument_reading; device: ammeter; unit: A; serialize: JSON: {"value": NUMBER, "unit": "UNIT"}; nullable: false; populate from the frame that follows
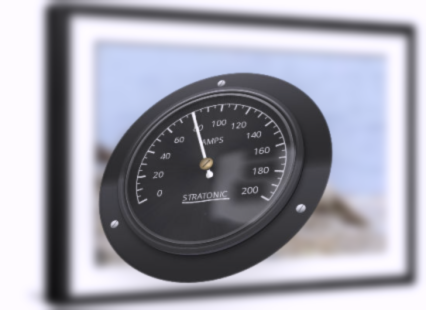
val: {"value": 80, "unit": "A"}
